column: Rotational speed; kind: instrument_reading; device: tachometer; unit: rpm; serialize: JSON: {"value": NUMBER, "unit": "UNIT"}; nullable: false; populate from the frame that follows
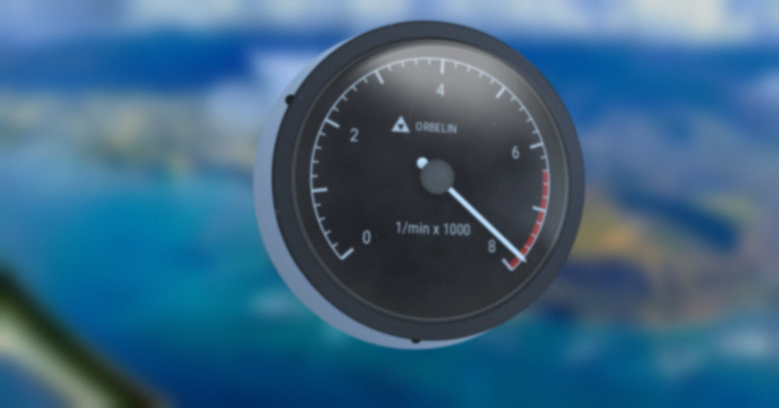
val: {"value": 7800, "unit": "rpm"}
